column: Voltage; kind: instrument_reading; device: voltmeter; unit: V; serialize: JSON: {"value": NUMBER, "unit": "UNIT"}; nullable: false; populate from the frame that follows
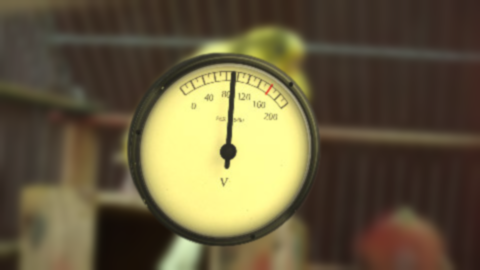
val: {"value": 90, "unit": "V"}
